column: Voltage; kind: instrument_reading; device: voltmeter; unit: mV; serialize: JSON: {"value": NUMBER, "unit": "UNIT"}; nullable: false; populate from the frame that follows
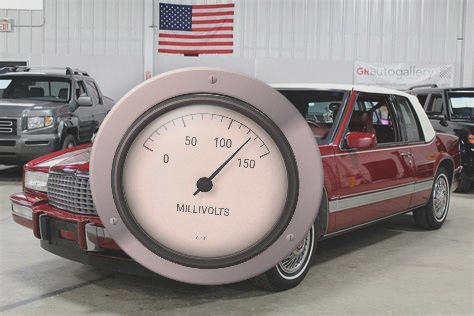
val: {"value": 125, "unit": "mV"}
